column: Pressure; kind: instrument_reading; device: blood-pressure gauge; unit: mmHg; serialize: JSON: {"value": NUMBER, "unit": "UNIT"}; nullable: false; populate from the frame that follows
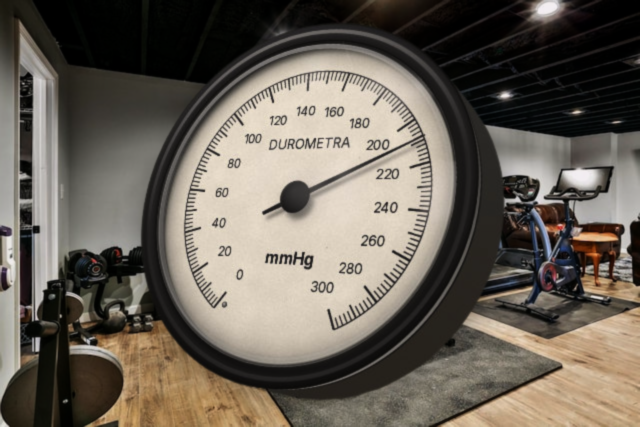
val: {"value": 210, "unit": "mmHg"}
